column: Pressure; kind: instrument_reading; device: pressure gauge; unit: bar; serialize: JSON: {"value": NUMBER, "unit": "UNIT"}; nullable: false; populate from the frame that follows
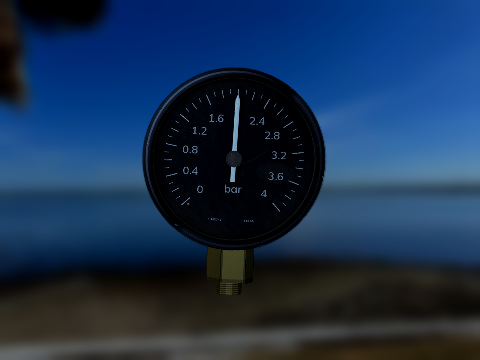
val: {"value": 2, "unit": "bar"}
